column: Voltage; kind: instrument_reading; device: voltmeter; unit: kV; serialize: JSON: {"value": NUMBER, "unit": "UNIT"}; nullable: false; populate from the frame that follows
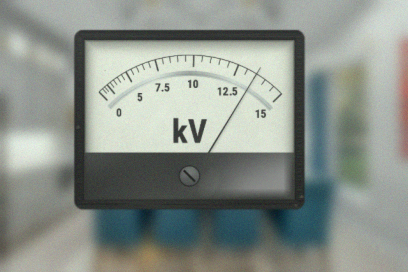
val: {"value": 13.5, "unit": "kV"}
